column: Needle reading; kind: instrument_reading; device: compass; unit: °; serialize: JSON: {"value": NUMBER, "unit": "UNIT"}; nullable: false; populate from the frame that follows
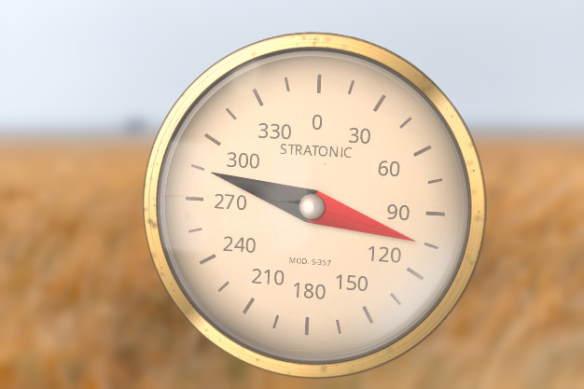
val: {"value": 105, "unit": "°"}
